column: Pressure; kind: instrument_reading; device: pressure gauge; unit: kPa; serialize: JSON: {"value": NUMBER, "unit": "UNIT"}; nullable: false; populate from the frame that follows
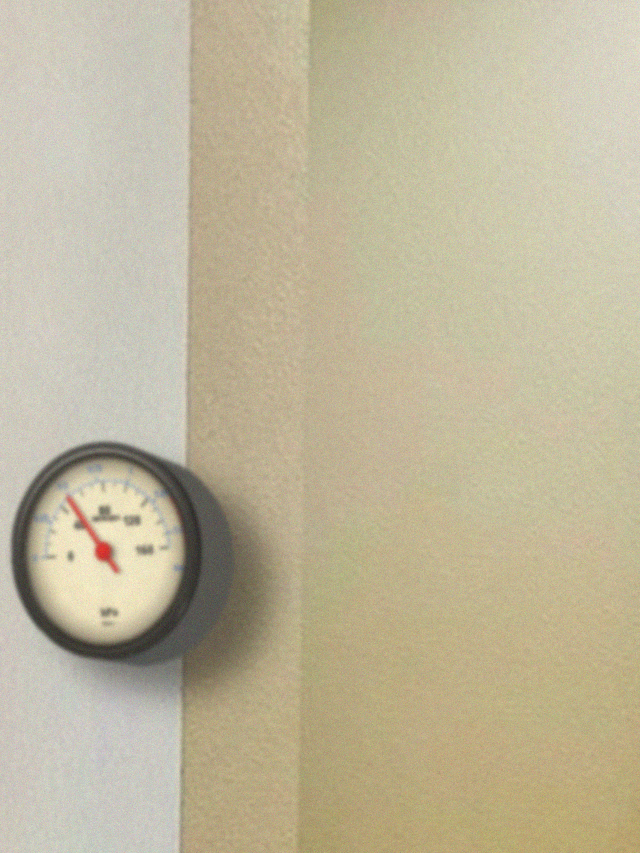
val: {"value": 50, "unit": "kPa"}
